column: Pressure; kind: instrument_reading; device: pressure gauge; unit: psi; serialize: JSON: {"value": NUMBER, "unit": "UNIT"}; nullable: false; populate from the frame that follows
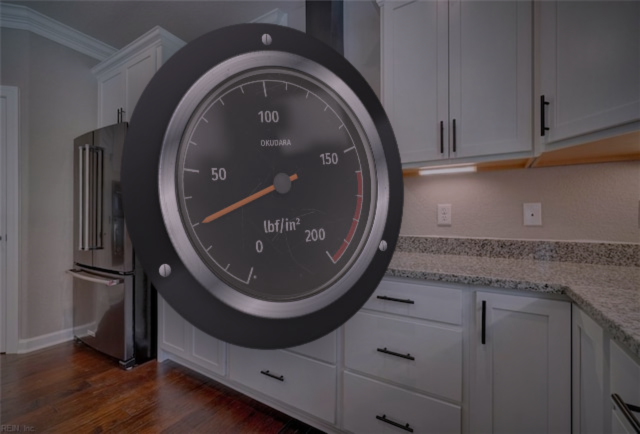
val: {"value": 30, "unit": "psi"}
